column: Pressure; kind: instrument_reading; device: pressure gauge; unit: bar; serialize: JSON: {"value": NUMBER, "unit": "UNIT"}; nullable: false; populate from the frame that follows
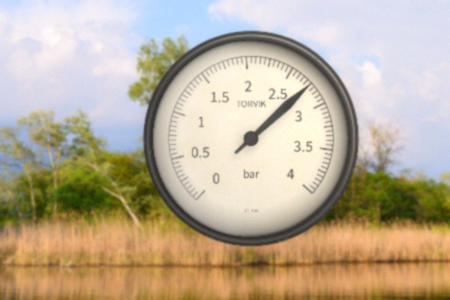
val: {"value": 2.75, "unit": "bar"}
